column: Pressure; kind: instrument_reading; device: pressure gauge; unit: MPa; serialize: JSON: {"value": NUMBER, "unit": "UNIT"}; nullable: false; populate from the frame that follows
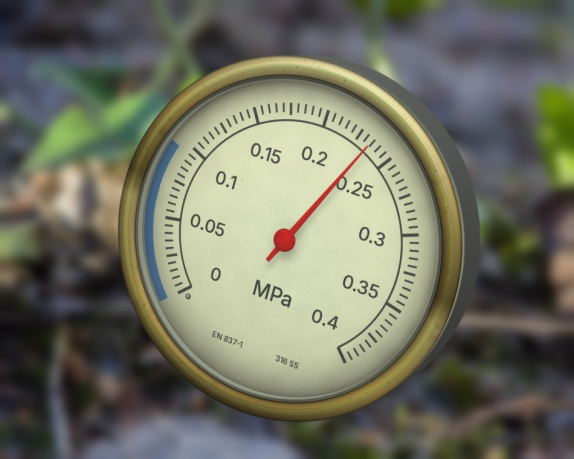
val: {"value": 0.235, "unit": "MPa"}
